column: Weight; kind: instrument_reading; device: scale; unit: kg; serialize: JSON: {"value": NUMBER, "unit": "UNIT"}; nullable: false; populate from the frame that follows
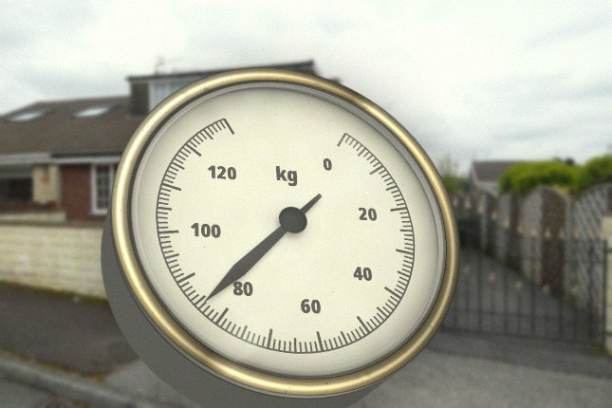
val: {"value": 84, "unit": "kg"}
